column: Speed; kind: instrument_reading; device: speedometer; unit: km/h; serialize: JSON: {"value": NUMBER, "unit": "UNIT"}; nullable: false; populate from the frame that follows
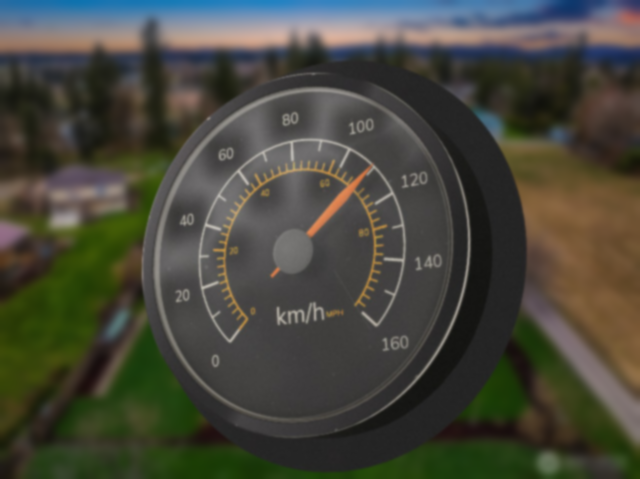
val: {"value": 110, "unit": "km/h"}
